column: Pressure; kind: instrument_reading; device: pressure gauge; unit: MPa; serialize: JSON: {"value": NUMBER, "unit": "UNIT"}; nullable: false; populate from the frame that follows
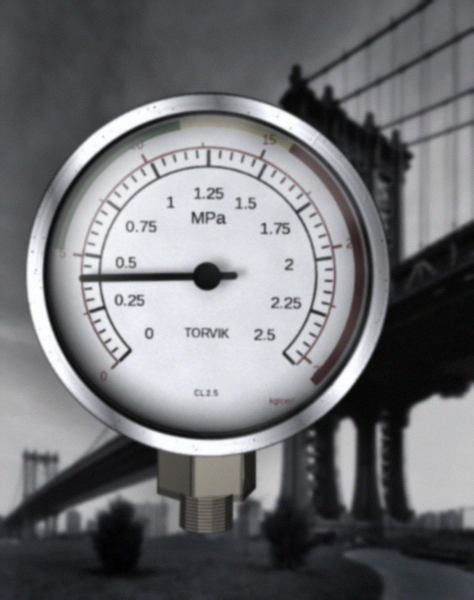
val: {"value": 0.4, "unit": "MPa"}
